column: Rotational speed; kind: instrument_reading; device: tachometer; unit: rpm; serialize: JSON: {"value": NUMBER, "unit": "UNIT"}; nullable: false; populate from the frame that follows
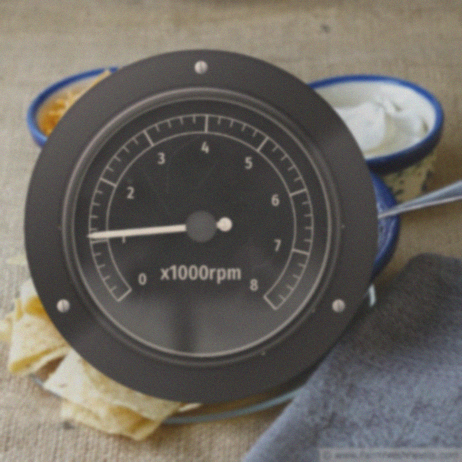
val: {"value": 1100, "unit": "rpm"}
